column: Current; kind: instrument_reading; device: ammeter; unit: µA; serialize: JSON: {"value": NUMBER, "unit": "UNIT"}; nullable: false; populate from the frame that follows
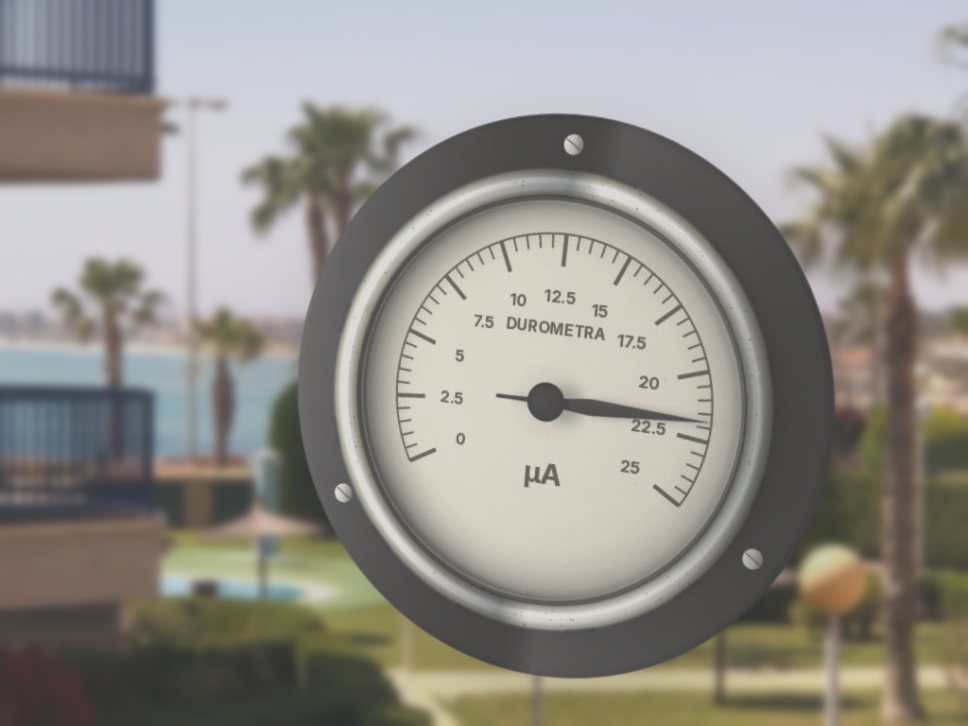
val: {"value": 21.75, "unit": "µA"}
